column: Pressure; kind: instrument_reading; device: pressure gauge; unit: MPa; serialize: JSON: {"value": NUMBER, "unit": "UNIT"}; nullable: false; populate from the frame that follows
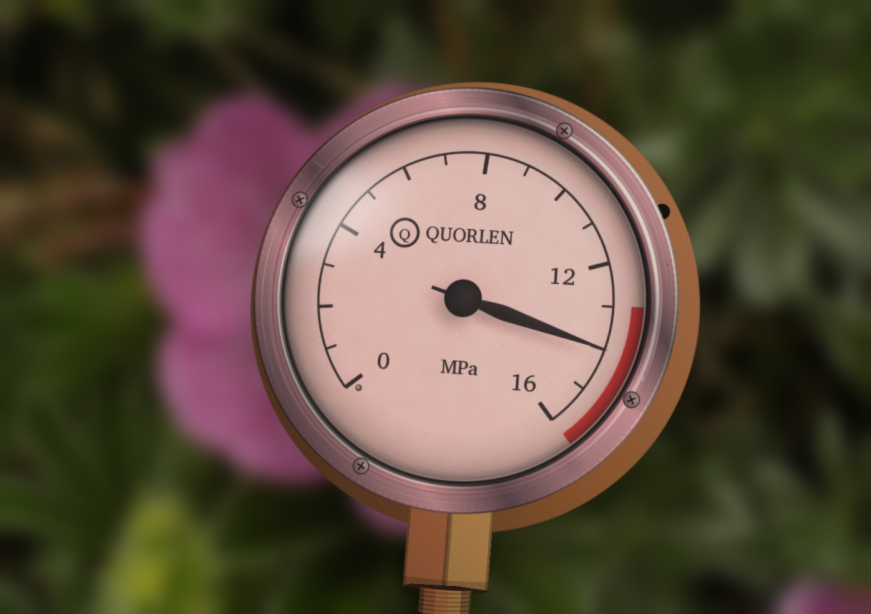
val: {"value": 14, "unit": "MPa"}
